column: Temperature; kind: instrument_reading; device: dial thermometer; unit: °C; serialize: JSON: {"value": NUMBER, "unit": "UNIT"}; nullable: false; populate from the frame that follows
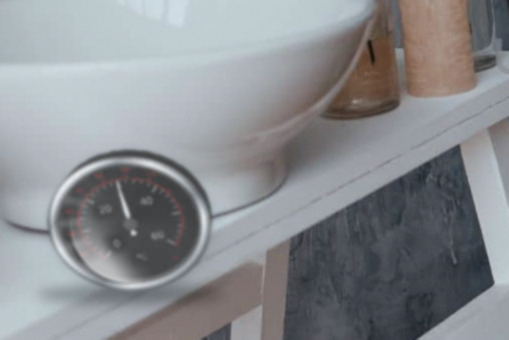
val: {"value": 30, "unit": "°C"}
